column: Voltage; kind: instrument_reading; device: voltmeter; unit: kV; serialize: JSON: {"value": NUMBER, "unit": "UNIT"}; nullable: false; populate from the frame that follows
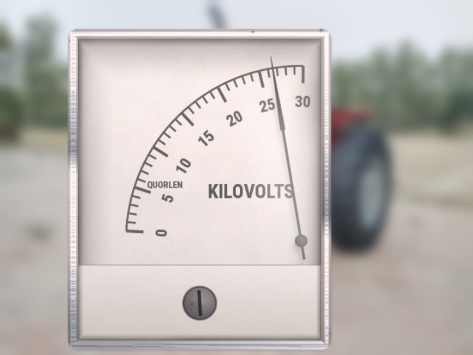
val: {"value": 26.5, "unit": "kV"}
